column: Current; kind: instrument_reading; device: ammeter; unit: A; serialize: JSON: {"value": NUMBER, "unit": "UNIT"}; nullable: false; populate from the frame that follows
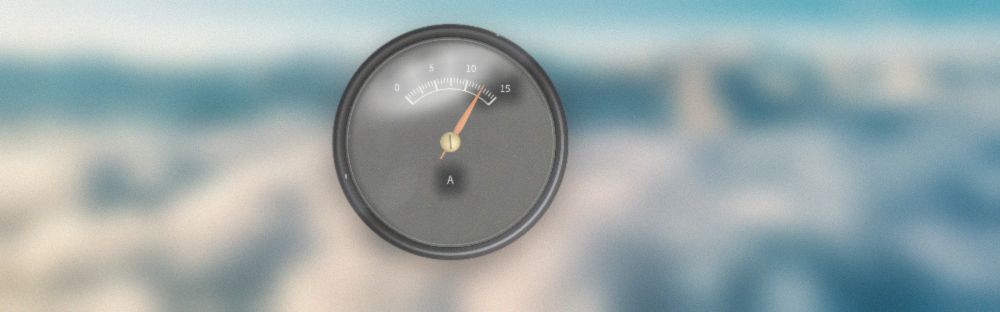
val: {"value": 12.5, "unit": "A"}
